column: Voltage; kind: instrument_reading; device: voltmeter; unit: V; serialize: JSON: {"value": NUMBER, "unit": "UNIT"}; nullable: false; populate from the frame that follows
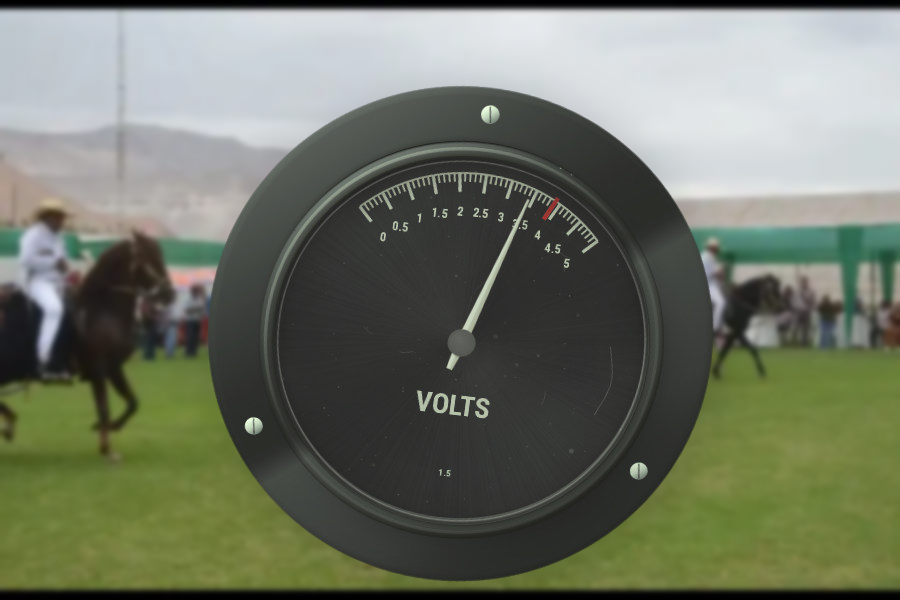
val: {"value": 3.4, "unit": "V"}
